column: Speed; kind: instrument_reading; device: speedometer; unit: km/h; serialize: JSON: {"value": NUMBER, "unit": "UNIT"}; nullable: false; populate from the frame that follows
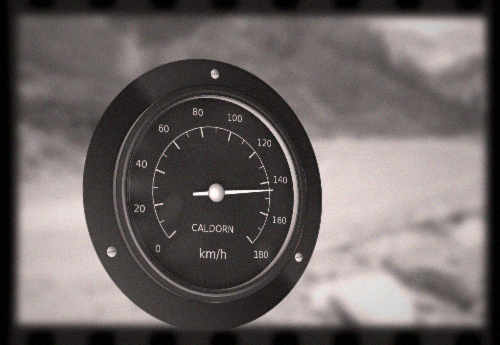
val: {"value": 145, "unit": "km/h"}
